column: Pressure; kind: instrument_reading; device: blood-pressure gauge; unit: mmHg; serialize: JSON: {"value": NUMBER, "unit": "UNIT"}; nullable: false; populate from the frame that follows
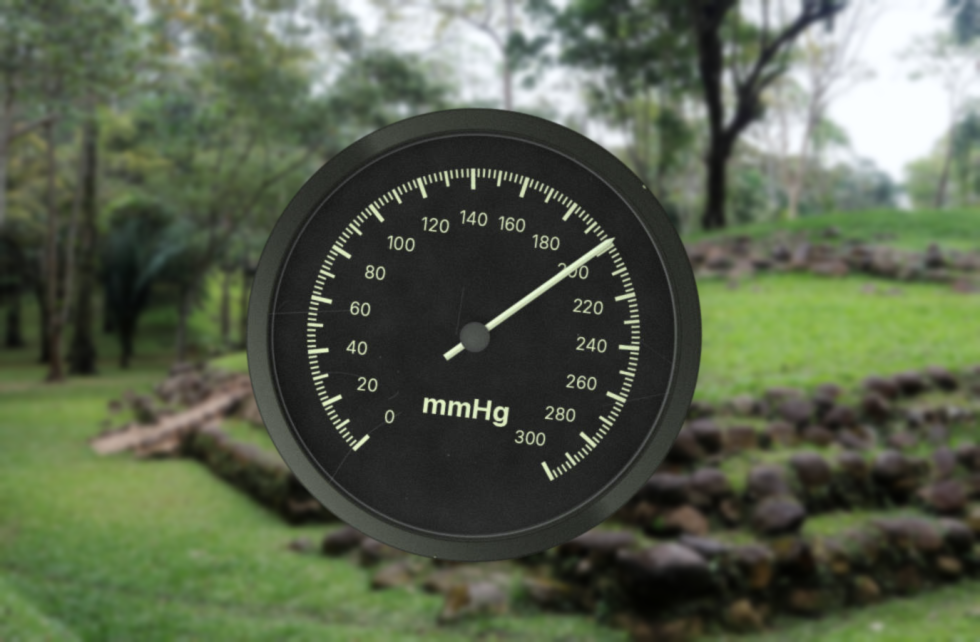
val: {"value": 198, "unit": "mmHg"}
